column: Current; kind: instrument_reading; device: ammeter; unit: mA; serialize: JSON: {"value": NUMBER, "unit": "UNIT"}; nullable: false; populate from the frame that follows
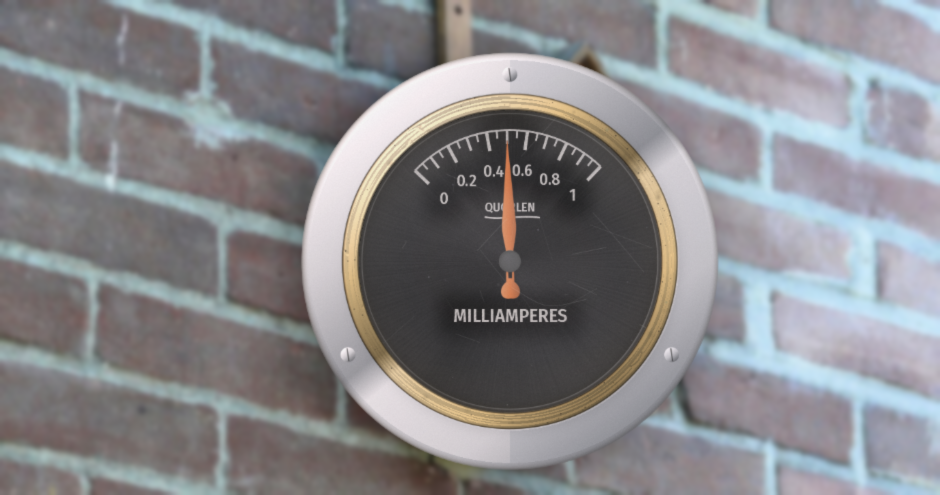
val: {"value": 0.5, "unit": "mA"}
